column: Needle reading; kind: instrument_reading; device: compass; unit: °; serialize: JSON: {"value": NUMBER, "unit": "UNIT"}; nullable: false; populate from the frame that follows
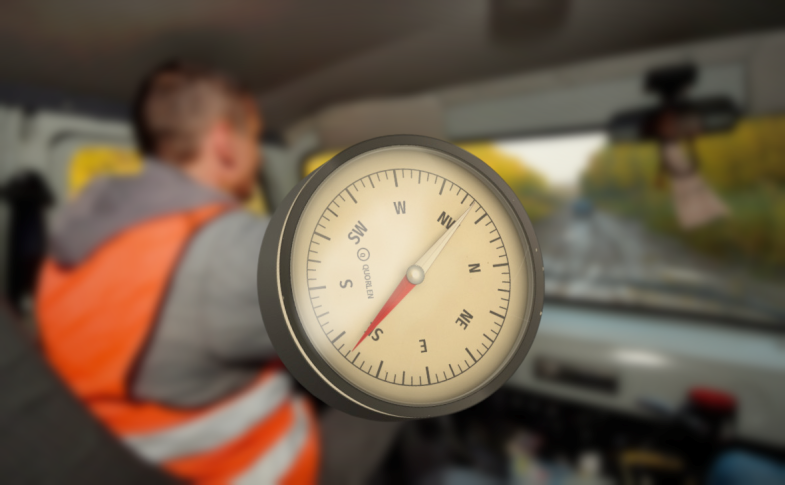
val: {"value": 140, "unit": "°"}
